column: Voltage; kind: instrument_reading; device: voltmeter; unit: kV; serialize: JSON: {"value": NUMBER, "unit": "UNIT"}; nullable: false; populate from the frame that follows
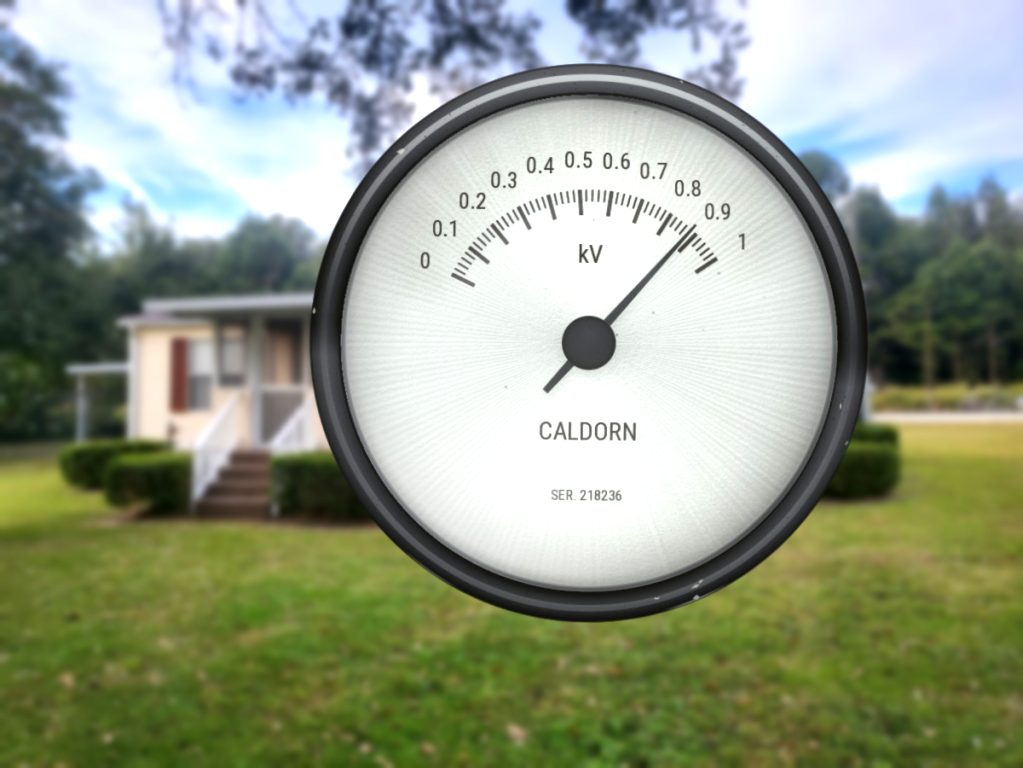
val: {"value": 0.88, "unit": "kV"}
